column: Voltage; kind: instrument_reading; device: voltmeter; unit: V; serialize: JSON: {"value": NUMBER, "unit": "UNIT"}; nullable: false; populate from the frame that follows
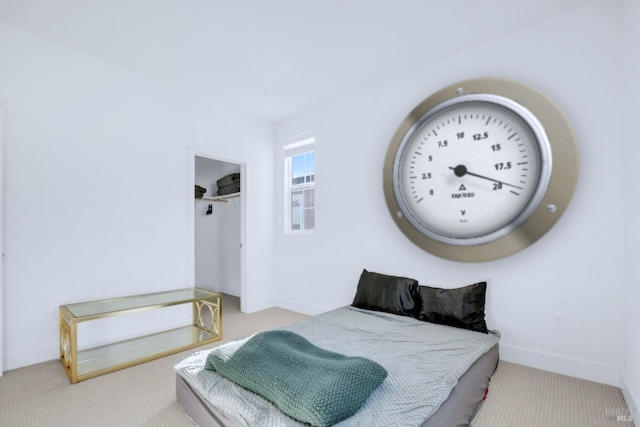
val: {"value": 19.5, "unit": "V"}
